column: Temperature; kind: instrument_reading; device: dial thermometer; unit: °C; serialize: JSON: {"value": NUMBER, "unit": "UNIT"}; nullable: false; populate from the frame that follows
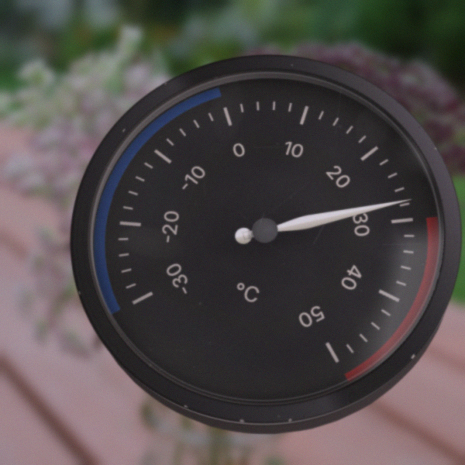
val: {"value": 28, "unit": "°C"}
